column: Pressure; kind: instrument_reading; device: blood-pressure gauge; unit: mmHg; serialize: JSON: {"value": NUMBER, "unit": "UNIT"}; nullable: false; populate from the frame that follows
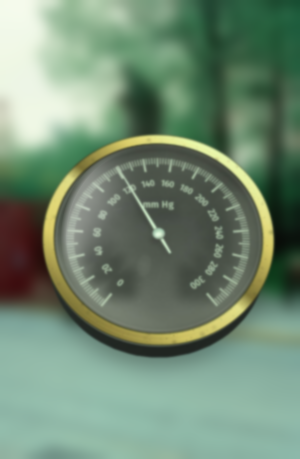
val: {"value": 120, "unit": "mmHg"}
